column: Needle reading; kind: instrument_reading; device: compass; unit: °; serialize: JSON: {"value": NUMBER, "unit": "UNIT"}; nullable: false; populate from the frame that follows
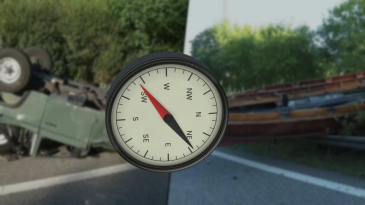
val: {"value": 235, "unit": "°"}
